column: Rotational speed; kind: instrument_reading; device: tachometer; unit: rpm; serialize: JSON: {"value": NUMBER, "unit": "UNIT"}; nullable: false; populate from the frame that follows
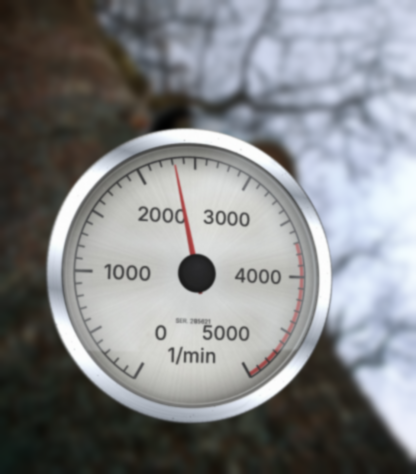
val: {"value": 2300, "unit": "rpm"}
